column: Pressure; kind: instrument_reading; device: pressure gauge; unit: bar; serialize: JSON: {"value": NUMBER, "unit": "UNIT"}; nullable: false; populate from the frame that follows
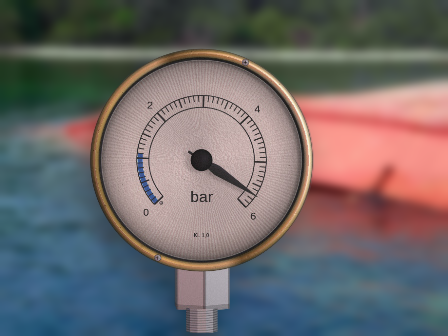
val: {"value": 5.7, "unit": "bar"}
